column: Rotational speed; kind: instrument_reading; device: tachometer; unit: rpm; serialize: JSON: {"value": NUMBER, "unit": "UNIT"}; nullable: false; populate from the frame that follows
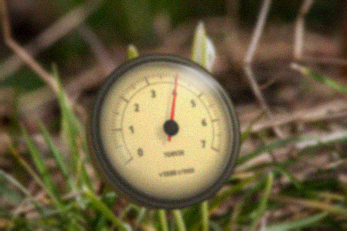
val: {"value": 4000, "unit": "rpm"}
